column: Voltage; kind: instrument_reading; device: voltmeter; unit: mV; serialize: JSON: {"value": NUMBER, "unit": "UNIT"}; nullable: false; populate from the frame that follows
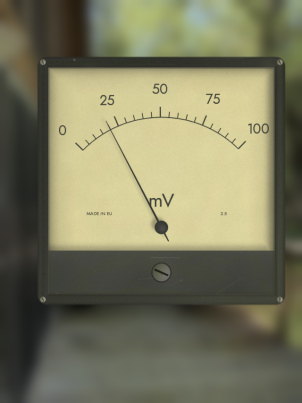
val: {"value": 20, "unit": "mV"}
